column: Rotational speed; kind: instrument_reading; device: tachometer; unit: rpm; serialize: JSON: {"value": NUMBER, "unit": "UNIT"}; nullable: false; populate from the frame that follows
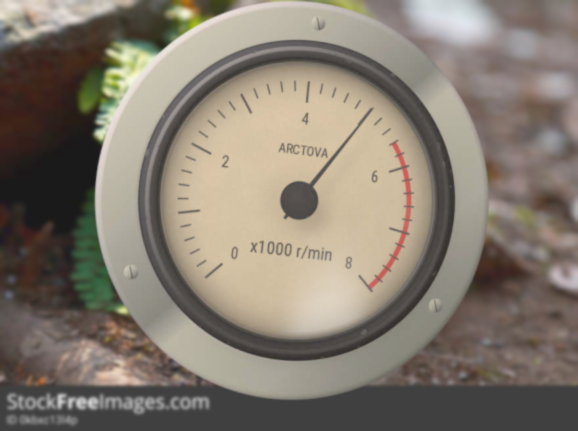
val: {"value": 5000, "unit": "rpm"}
